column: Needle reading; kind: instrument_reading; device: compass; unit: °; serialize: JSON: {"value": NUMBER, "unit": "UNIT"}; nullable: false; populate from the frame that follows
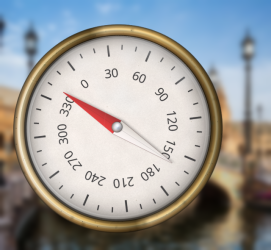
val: {"value": 340, "unit": "°"}
